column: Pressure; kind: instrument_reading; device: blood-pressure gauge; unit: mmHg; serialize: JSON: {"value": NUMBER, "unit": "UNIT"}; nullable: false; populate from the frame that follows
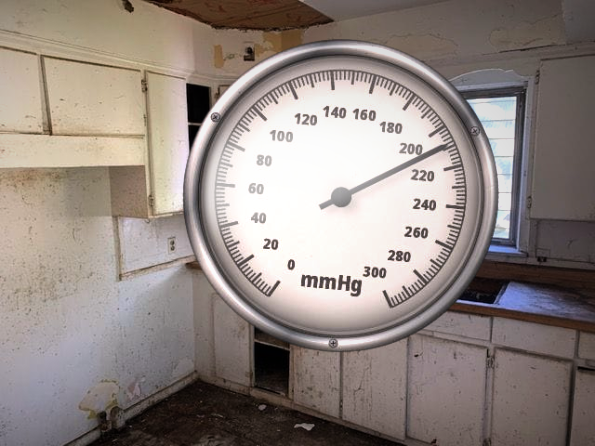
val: {"value": 208, "unit": "mmHg"}
